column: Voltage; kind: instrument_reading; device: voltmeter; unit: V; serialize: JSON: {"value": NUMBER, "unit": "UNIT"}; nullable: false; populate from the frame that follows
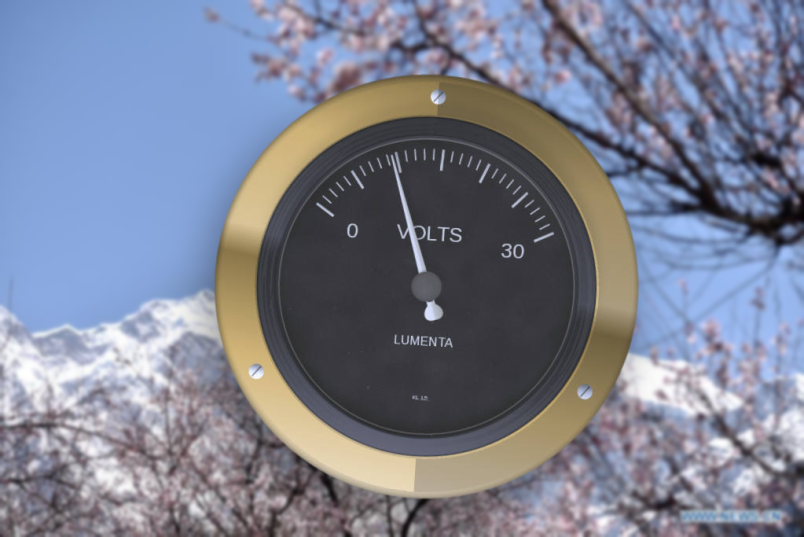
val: {"value": 9.5, "unit": "V"}
